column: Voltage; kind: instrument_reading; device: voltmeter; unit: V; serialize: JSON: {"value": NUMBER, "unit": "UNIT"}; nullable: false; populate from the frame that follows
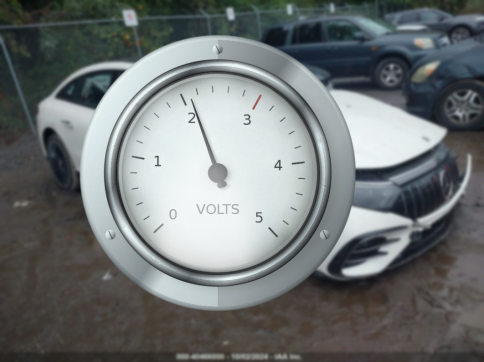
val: {"value": 2.1, "unit": "V"}
